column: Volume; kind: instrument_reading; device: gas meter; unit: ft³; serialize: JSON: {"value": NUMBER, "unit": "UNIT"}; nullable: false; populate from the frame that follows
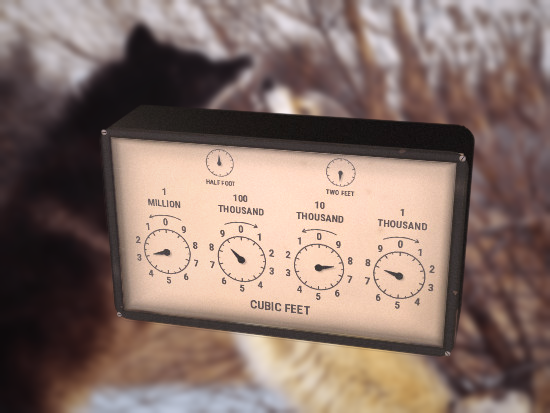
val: {"value": 287800, "unit": "ft³"}
